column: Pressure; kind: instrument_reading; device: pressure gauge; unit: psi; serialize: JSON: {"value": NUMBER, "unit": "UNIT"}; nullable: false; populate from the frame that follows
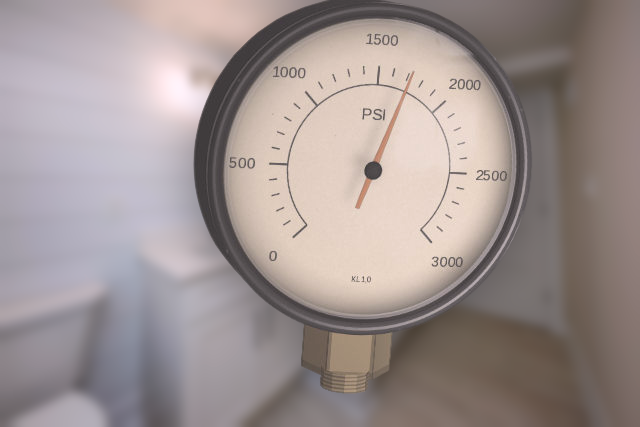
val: {"value": 1700, "unit": "psi"}
